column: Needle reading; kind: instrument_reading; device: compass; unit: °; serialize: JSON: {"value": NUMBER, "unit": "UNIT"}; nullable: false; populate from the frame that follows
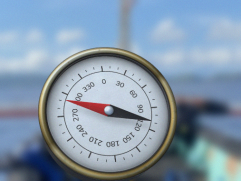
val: {"value": 290, "unit": "°"}
